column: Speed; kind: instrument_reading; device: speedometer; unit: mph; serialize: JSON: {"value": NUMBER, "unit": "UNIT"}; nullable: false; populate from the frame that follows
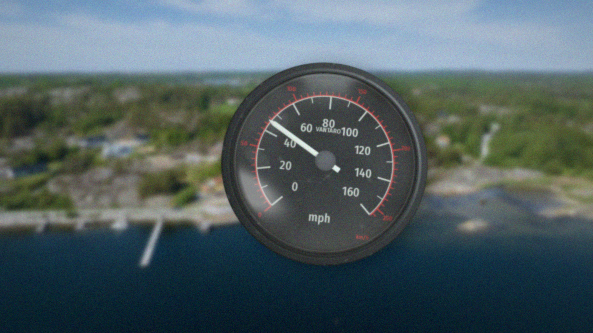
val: {"value": 45, "unit": "mph"}
